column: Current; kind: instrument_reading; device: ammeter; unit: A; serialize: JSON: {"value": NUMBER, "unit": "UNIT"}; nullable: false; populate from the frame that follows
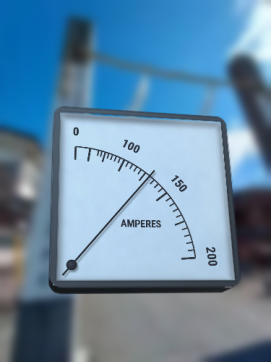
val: {"value": 130, "unit": "A"}
